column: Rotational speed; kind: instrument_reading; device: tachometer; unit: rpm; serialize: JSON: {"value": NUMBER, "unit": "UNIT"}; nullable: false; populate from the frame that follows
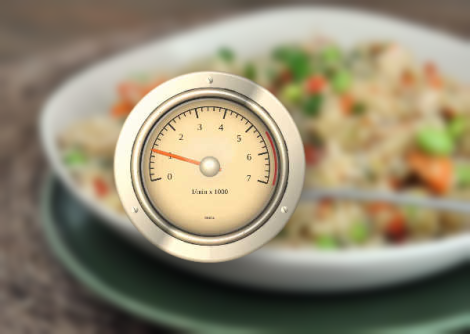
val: {"value": 1000, "unit": "rpm"}
